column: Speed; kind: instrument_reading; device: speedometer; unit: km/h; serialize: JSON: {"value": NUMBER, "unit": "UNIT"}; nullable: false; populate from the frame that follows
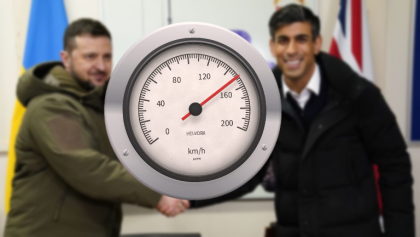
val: {"value": 150, "unit": "km/h"}
